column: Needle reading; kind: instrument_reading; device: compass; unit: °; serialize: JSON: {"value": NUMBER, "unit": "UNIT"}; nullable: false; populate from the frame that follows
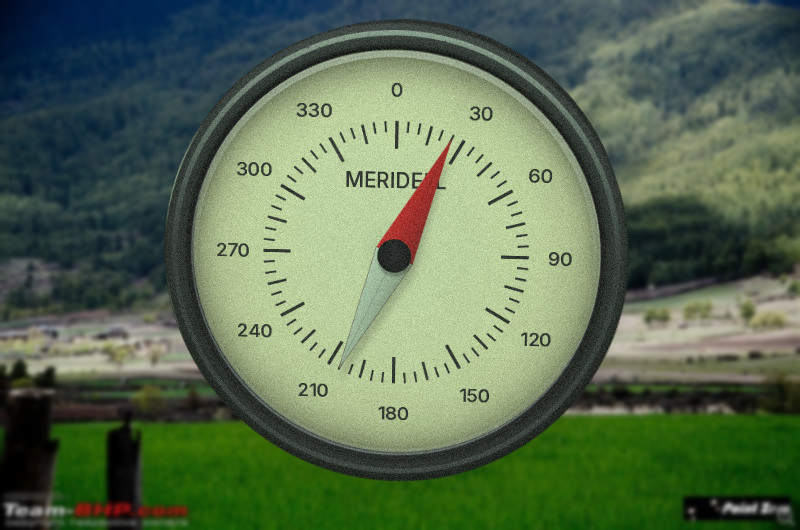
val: {"value": 25, "unit": "°"}
